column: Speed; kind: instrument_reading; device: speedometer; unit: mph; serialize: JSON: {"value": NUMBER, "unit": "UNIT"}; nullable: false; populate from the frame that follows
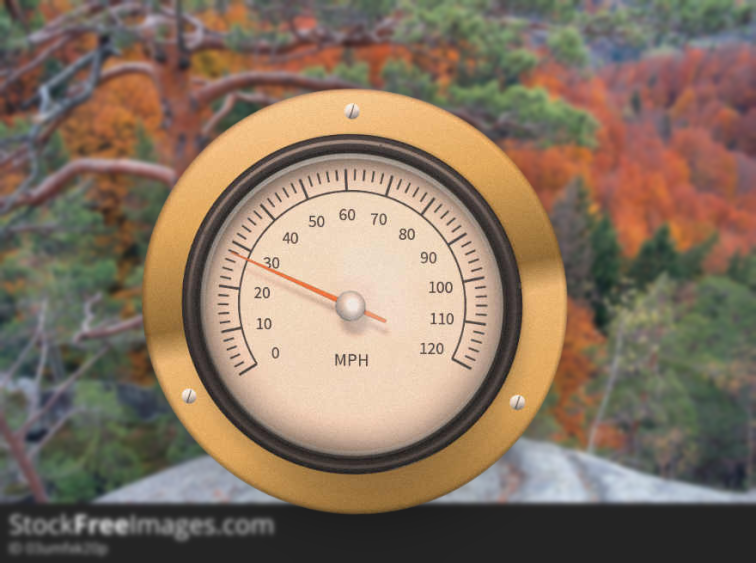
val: {"value": 28, "unit": "mph"}
